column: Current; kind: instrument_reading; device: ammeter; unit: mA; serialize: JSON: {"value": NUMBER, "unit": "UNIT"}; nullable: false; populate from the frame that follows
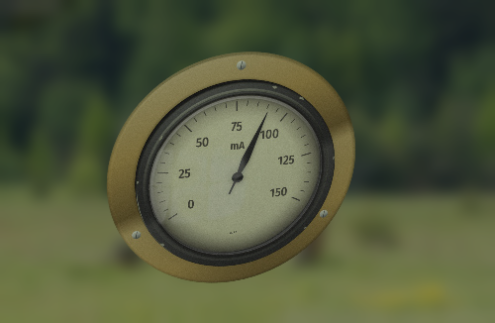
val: {"value": 90, "unit": "mA"}
